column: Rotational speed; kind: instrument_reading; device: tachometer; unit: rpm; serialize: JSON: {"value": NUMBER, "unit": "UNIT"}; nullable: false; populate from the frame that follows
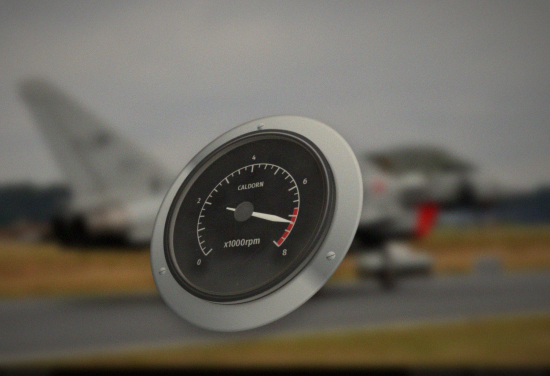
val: {"value": 7250, "unit": "rpm"}
